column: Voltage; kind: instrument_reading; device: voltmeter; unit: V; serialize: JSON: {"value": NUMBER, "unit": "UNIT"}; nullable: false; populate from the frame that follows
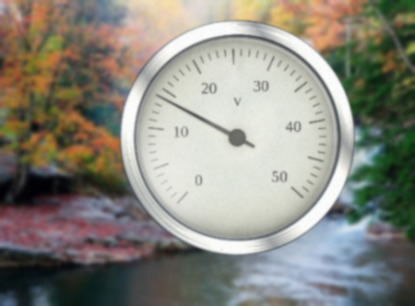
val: {"value": 14, "unit": "V"}
